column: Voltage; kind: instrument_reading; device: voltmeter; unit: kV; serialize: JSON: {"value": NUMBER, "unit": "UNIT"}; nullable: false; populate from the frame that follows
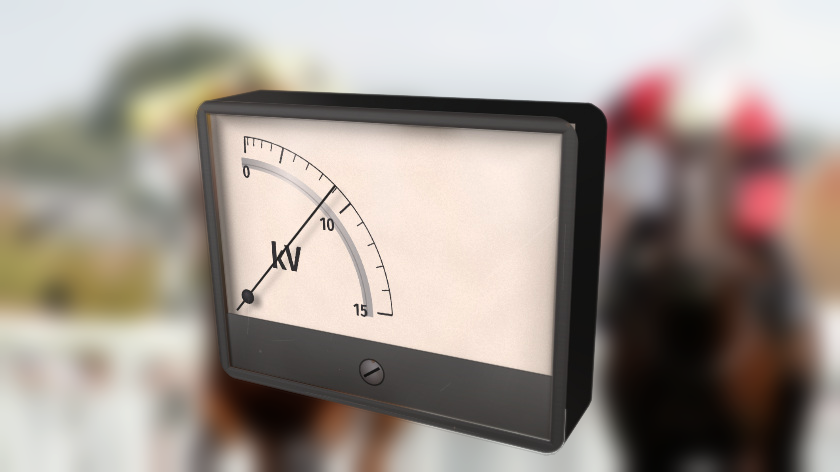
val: {"value": 9, "unit": "kV"}
